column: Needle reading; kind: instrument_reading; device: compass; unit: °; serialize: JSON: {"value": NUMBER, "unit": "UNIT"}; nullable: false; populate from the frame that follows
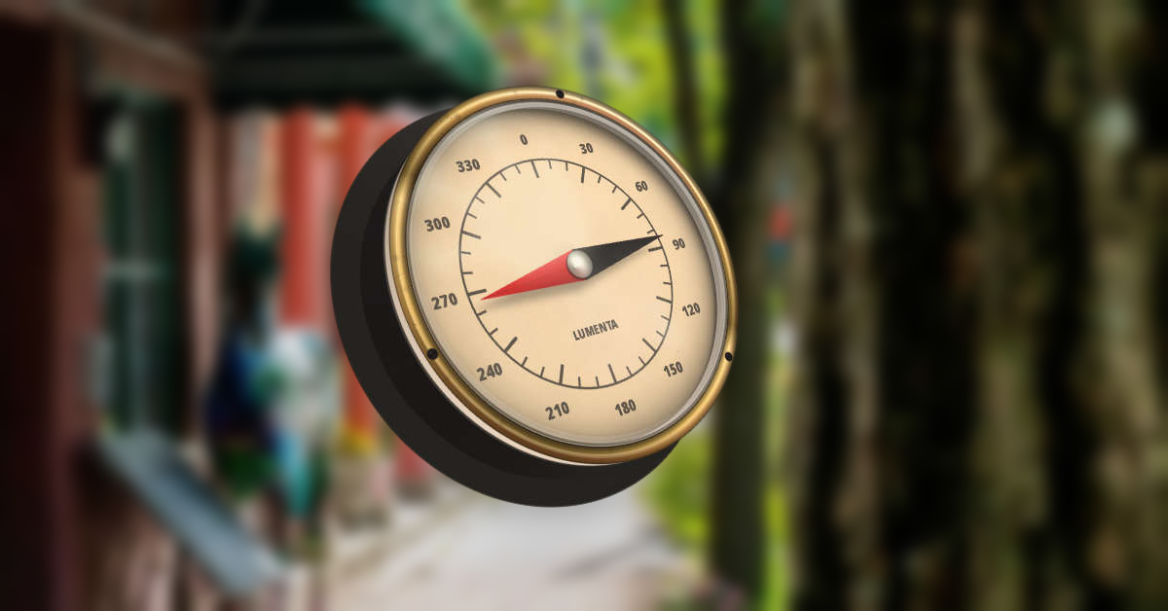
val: {"value": 265, "unit": "°"}
